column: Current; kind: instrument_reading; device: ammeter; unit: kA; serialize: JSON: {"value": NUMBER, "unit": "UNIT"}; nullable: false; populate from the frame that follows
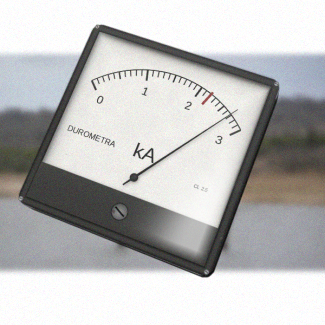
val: {"value": 2.7, "unit": "kA"}
